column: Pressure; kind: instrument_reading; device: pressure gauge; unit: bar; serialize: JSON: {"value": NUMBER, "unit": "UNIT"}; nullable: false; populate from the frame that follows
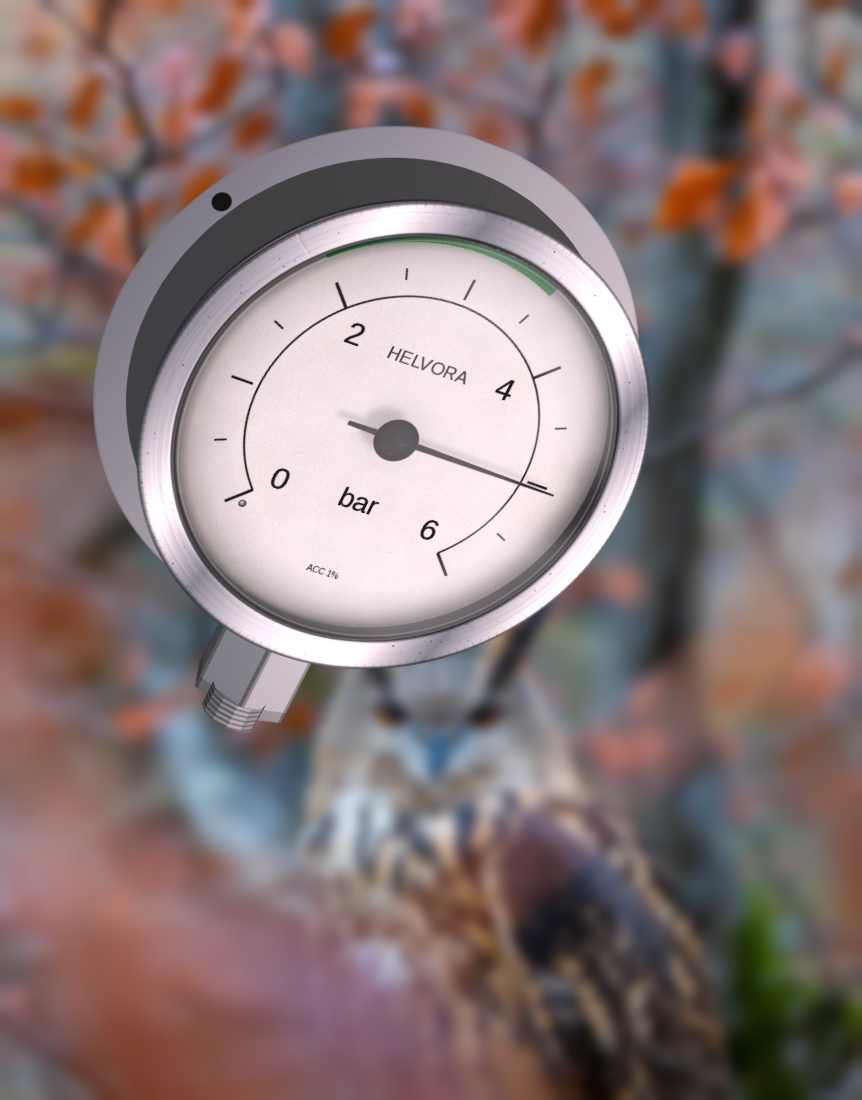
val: {"value": 5, "unit": "bar"}
